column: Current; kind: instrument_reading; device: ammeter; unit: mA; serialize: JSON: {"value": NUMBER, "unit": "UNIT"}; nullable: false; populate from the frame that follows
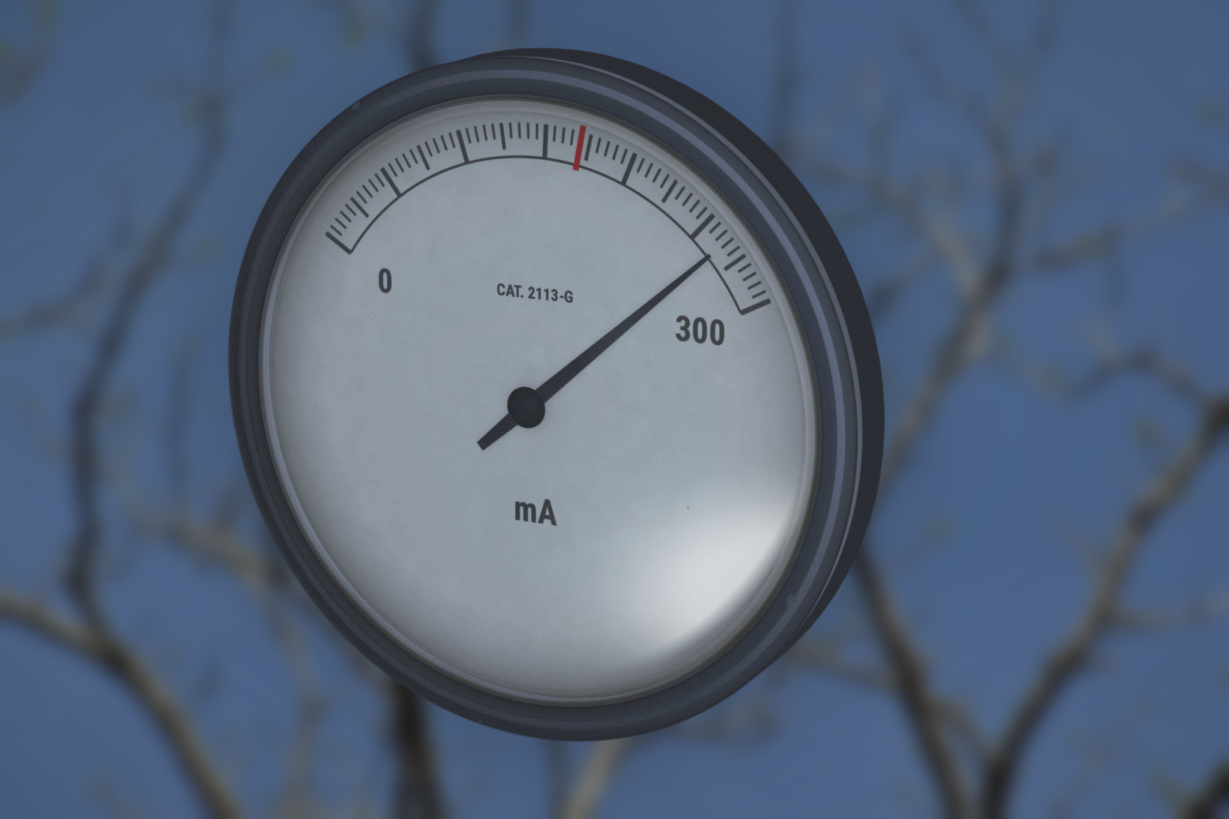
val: {"value": 265, "unit": "mA"}
